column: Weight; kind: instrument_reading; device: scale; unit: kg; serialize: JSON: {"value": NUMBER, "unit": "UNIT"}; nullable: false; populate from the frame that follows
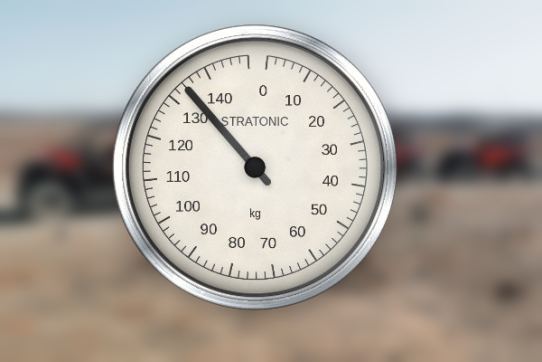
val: {"value": 134, "unit": "kg"}
